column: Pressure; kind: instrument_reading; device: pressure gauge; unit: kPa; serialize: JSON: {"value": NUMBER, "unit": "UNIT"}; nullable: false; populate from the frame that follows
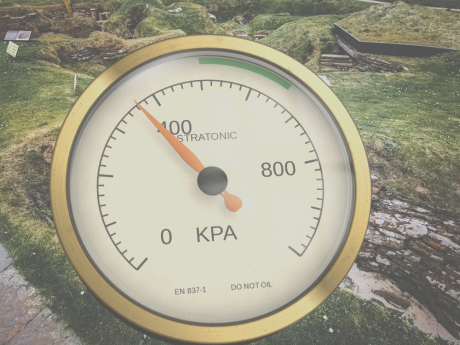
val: {"value": 360, "unit": "kPa"}
